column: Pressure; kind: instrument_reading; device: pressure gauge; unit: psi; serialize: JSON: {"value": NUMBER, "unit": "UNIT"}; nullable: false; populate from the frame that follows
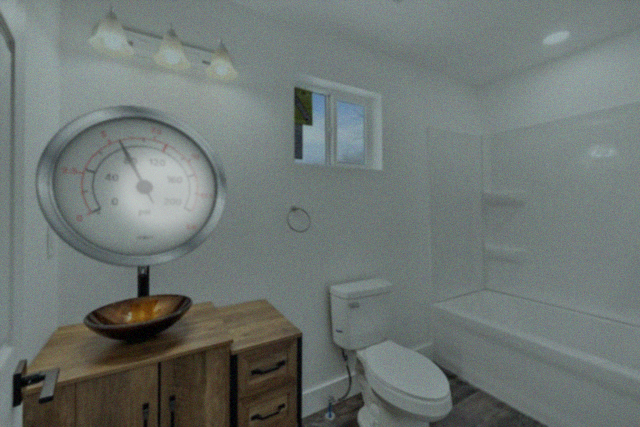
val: {"value": 80, "unit": "psi"}
